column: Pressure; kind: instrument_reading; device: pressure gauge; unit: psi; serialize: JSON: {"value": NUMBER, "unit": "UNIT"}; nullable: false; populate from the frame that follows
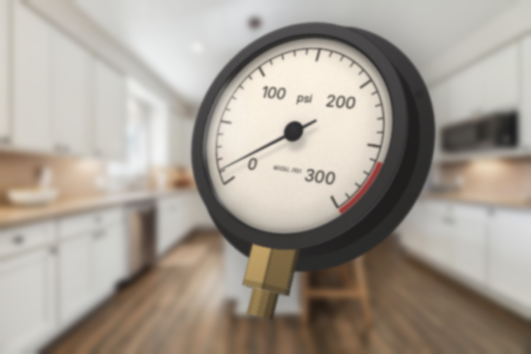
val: {"value": 10, "unit": "psi"}
